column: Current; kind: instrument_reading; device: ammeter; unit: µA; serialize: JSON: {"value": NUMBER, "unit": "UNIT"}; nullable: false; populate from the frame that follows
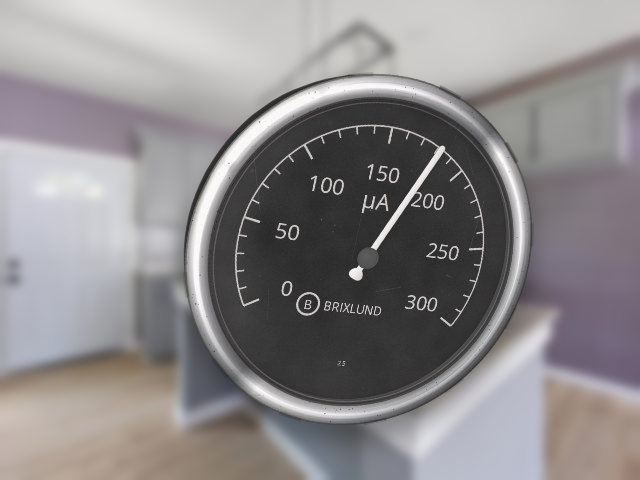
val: {"value": 180, "unit": "µA"}
